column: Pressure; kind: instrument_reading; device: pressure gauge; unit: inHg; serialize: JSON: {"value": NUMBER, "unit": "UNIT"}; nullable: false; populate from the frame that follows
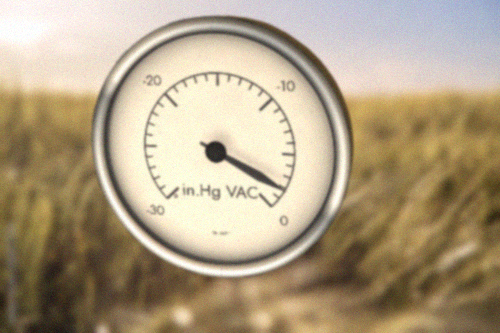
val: {"value": -2, "unit": "inHg"}
